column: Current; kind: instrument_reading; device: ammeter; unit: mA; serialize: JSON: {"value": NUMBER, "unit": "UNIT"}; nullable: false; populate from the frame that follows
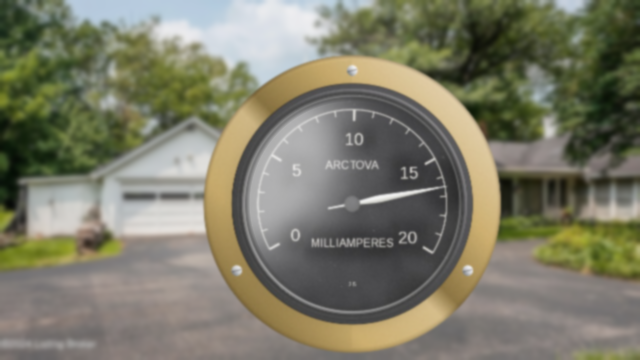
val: {"value": 16.5, "unit": "mA"}
